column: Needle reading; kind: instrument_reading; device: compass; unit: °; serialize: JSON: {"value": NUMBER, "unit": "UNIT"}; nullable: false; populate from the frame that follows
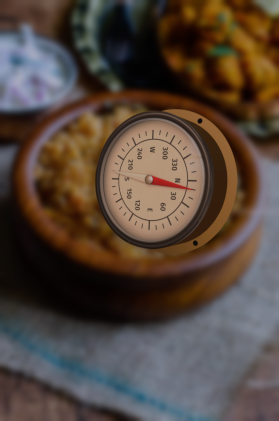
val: {"value": 10, "unit": "°"}
